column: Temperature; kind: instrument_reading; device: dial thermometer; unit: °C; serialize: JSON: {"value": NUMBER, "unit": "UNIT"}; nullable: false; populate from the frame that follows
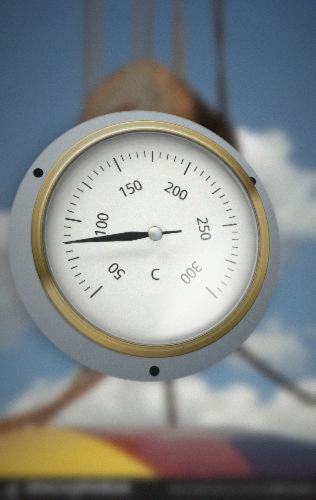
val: {"value": 85, "unit": "°C"}
